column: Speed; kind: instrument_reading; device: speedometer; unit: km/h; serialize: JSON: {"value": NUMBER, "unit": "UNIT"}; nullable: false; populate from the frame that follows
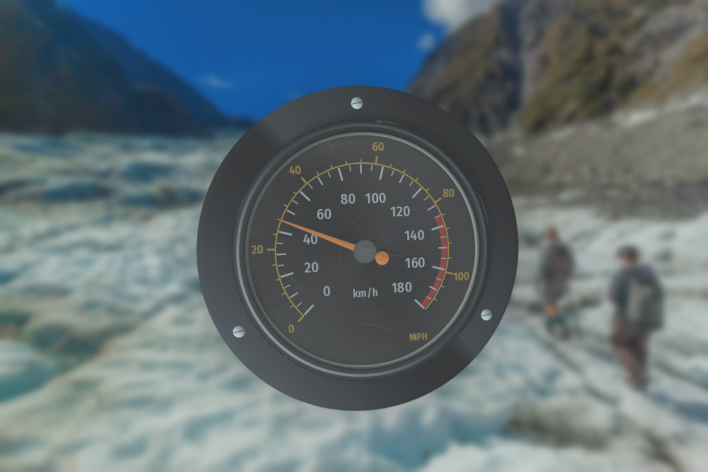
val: {"value": 45, "unit": "km/h"}
